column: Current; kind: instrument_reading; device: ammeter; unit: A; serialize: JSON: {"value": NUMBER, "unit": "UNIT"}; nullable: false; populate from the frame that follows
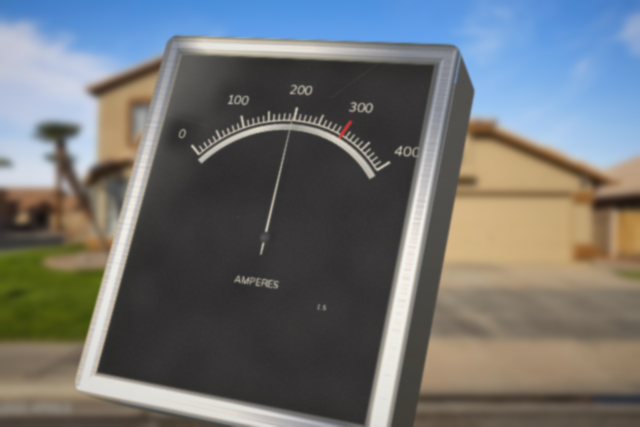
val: {"value": 200, "unit": "A"}
